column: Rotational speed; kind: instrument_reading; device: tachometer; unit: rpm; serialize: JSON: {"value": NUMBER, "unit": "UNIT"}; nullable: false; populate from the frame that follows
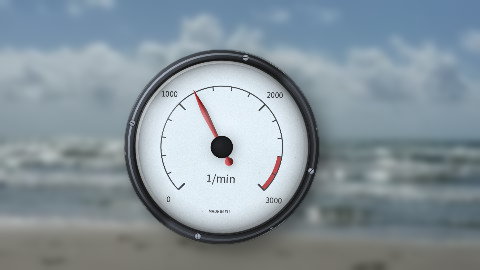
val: {"value": 1200, "unit": "rpm"}
